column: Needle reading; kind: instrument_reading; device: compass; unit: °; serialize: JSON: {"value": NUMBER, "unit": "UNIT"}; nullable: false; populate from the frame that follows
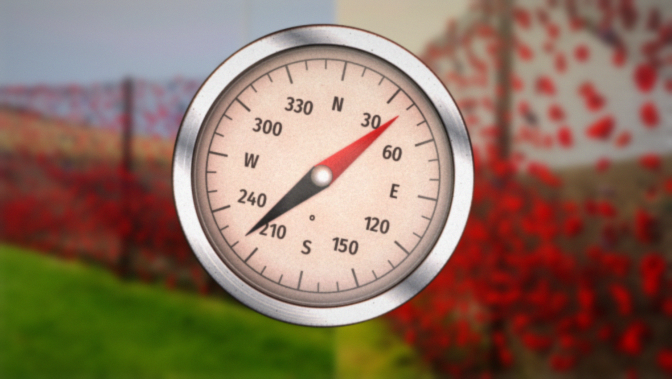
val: {"value": 40, "unit": "°"}
